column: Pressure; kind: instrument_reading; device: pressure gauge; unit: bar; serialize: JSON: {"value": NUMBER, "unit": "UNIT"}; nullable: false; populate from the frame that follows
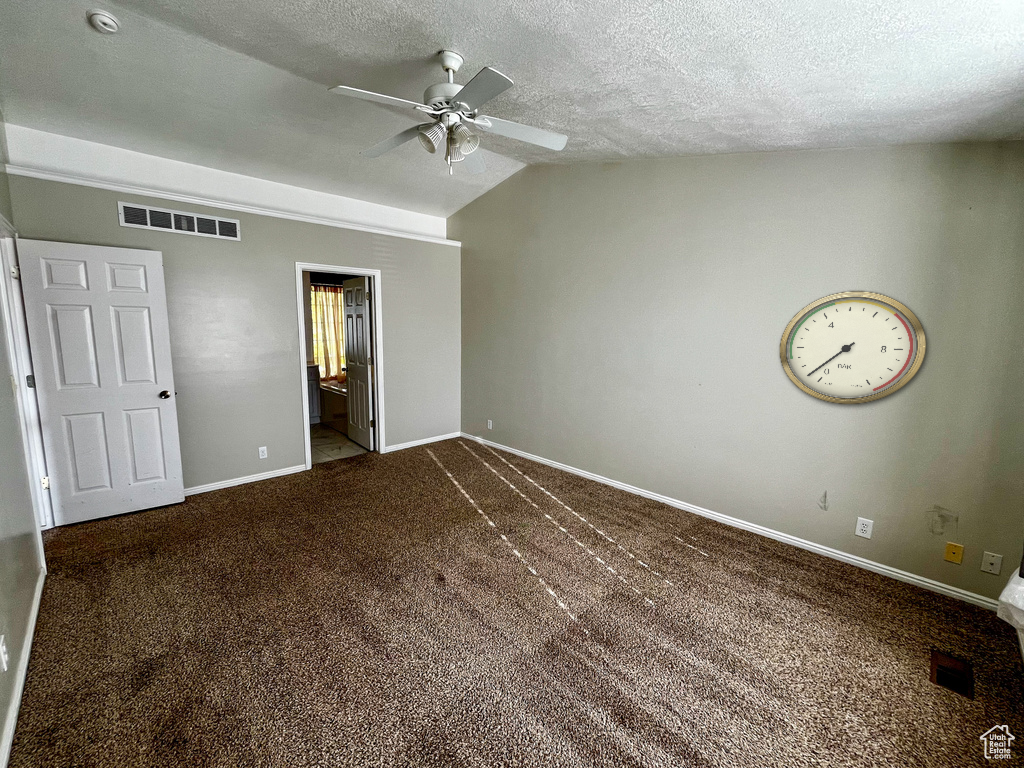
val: {"value": 0.5, "unit": "bar"}
